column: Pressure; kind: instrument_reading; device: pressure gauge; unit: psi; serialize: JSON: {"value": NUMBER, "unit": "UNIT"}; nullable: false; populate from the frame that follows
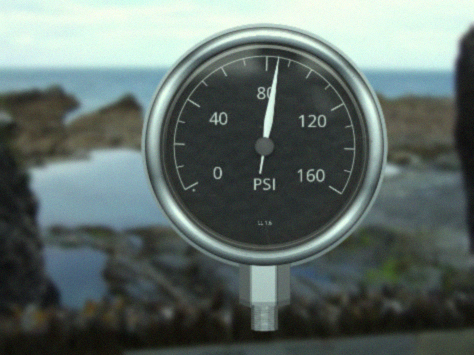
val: {"value": 85, "unit": "psi"}
